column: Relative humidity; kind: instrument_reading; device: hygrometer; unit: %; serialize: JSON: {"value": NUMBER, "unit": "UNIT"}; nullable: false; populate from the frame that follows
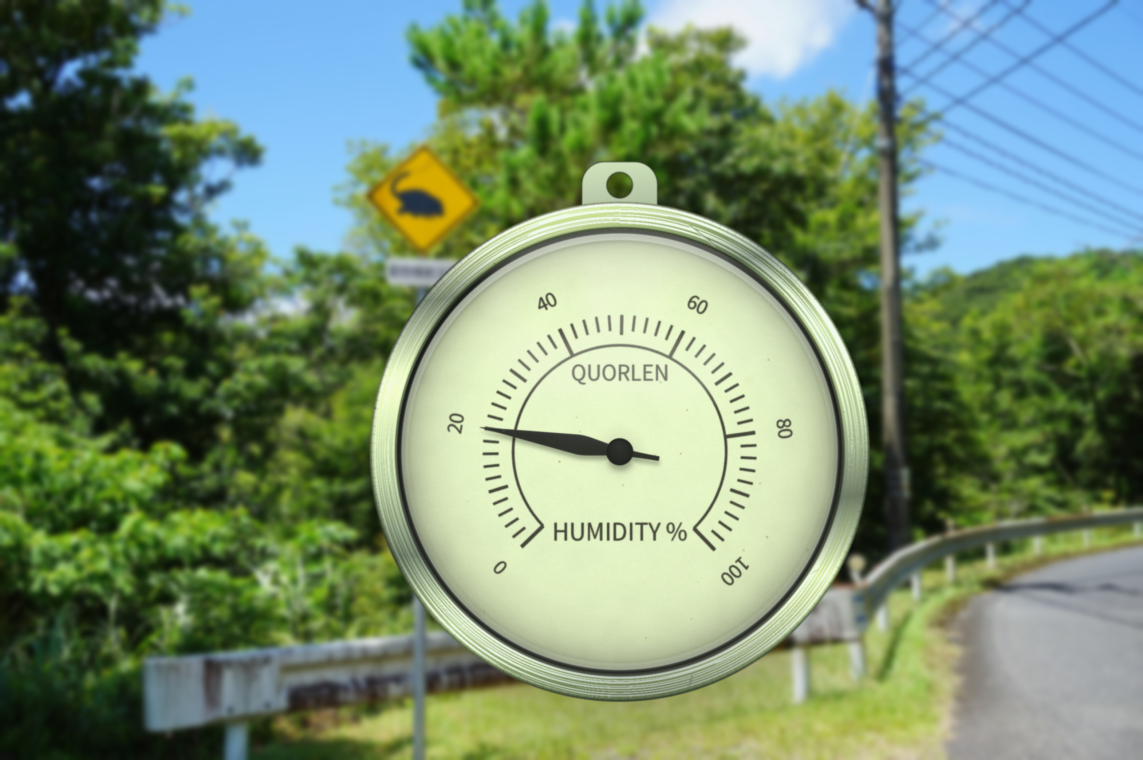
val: {"value": 20, "unit": "%"}
